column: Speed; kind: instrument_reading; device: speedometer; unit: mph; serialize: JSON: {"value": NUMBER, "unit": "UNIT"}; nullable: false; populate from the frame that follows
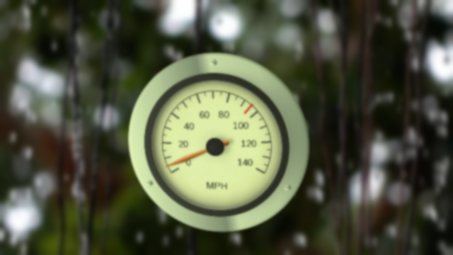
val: {"value": 5, "unit": "mph"}
